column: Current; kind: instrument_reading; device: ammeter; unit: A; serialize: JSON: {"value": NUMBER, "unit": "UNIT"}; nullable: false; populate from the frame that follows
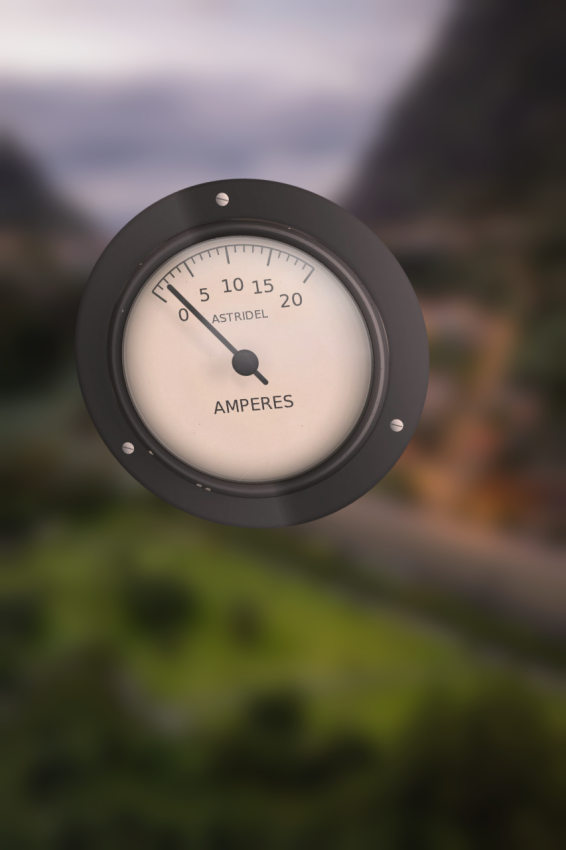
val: {"value": 2, "unit": "A"}
